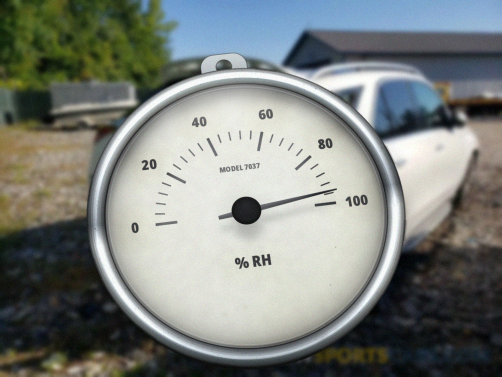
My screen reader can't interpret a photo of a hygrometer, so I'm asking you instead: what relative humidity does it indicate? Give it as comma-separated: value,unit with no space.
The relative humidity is 96,%
